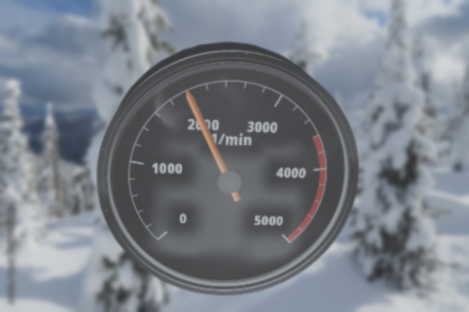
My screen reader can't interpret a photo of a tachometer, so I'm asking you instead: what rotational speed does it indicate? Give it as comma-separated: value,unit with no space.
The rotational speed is 2000,rpm
